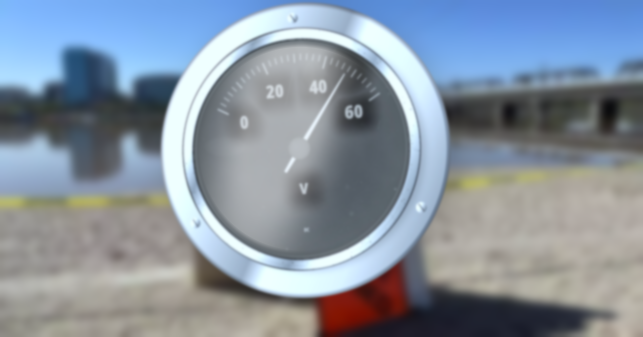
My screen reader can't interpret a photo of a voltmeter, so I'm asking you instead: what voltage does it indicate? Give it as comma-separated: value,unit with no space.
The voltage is 48,V
